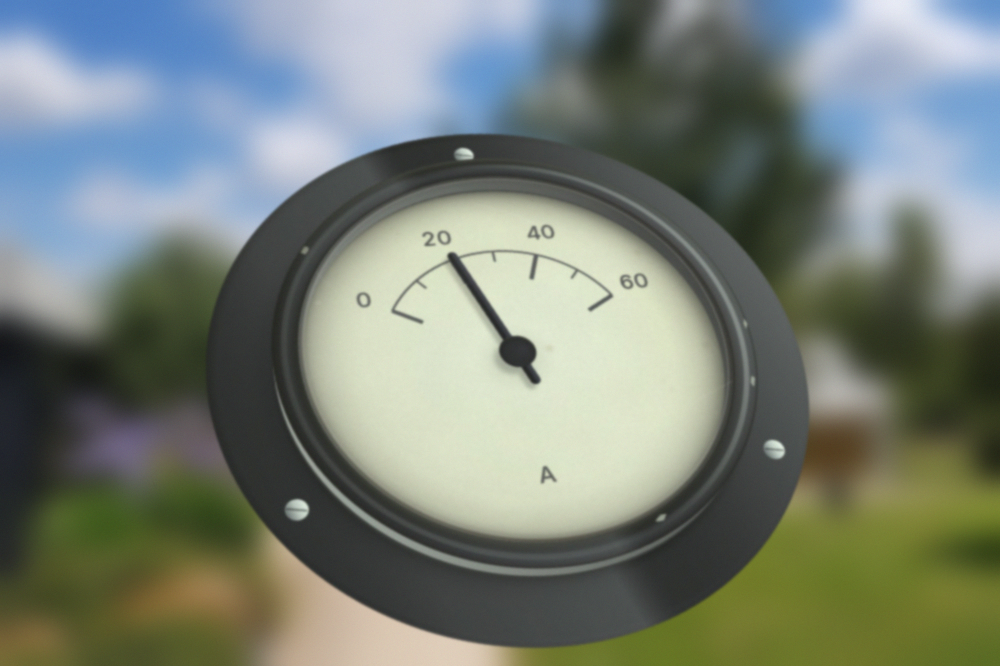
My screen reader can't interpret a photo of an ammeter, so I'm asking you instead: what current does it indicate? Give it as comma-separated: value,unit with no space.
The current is 20,A
